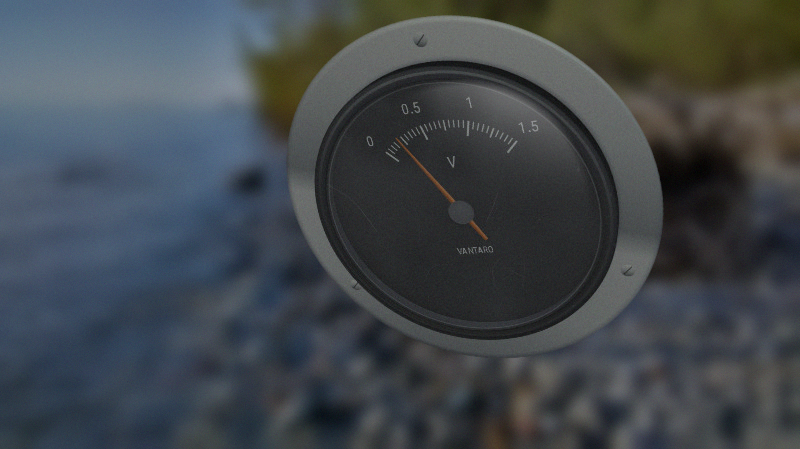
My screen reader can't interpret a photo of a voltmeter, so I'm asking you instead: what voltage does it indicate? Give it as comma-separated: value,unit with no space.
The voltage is 0.25,V
